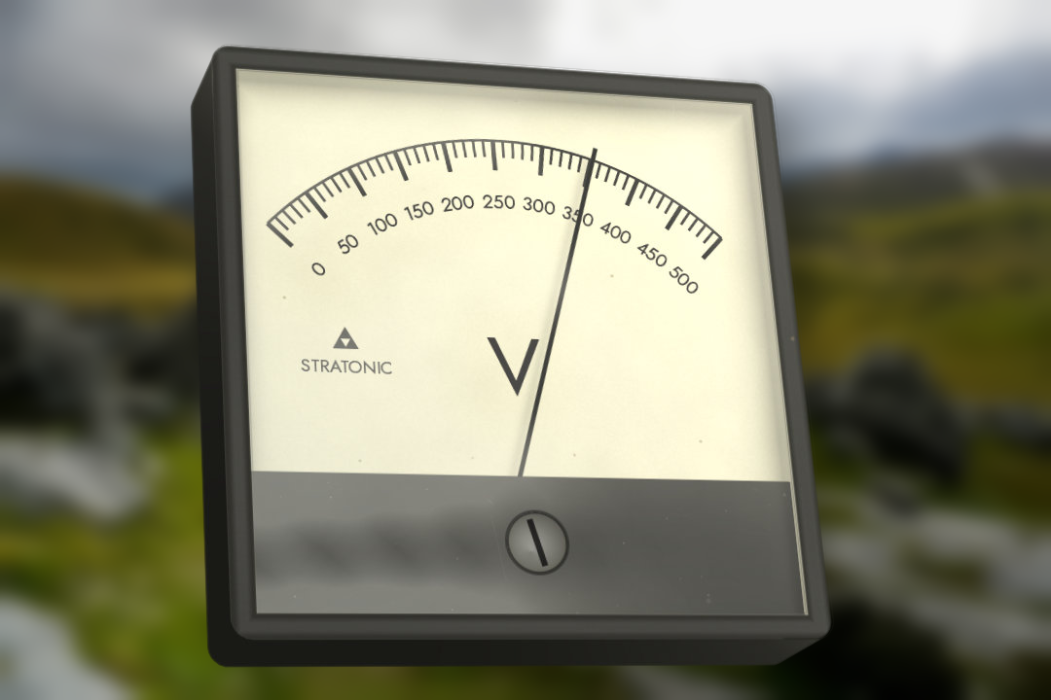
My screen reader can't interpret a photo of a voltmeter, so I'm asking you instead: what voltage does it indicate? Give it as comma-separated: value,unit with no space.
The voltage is 350,V
